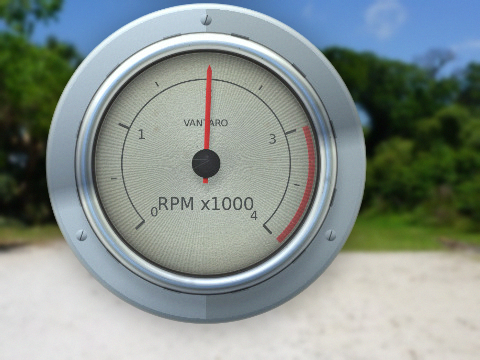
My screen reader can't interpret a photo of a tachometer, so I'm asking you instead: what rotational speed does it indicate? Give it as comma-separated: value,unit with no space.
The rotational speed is 2000,rpm
